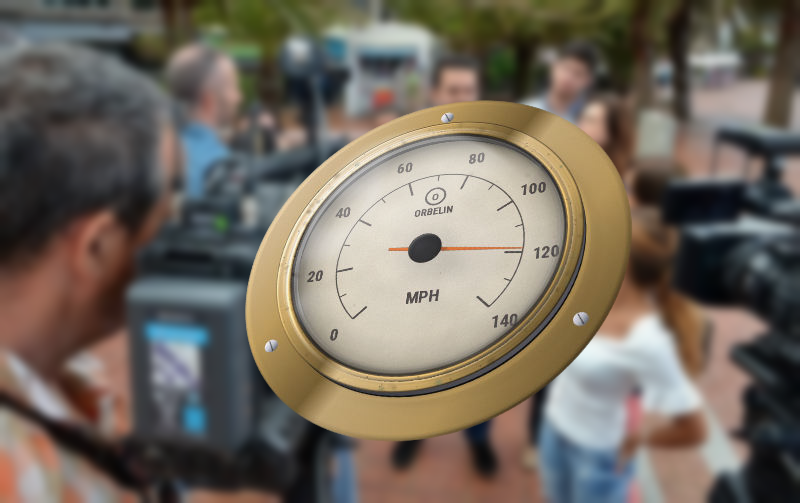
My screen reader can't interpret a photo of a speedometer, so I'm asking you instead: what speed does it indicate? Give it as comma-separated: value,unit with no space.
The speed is 120,mph
